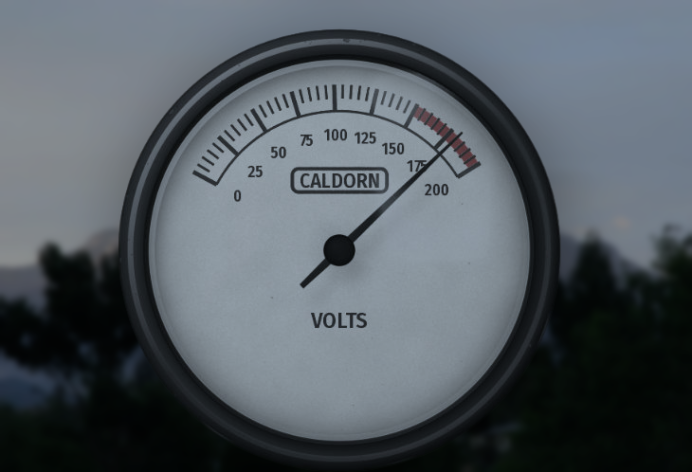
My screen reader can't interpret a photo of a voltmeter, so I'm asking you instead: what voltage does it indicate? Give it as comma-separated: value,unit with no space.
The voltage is 180,V
